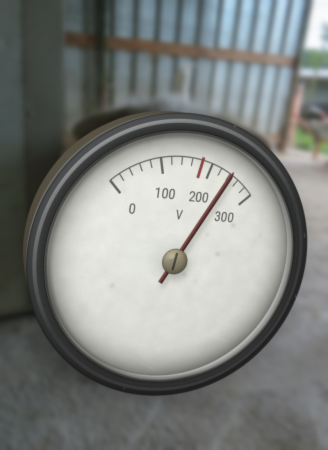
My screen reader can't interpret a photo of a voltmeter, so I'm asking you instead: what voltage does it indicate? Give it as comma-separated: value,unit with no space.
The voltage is 240,V
